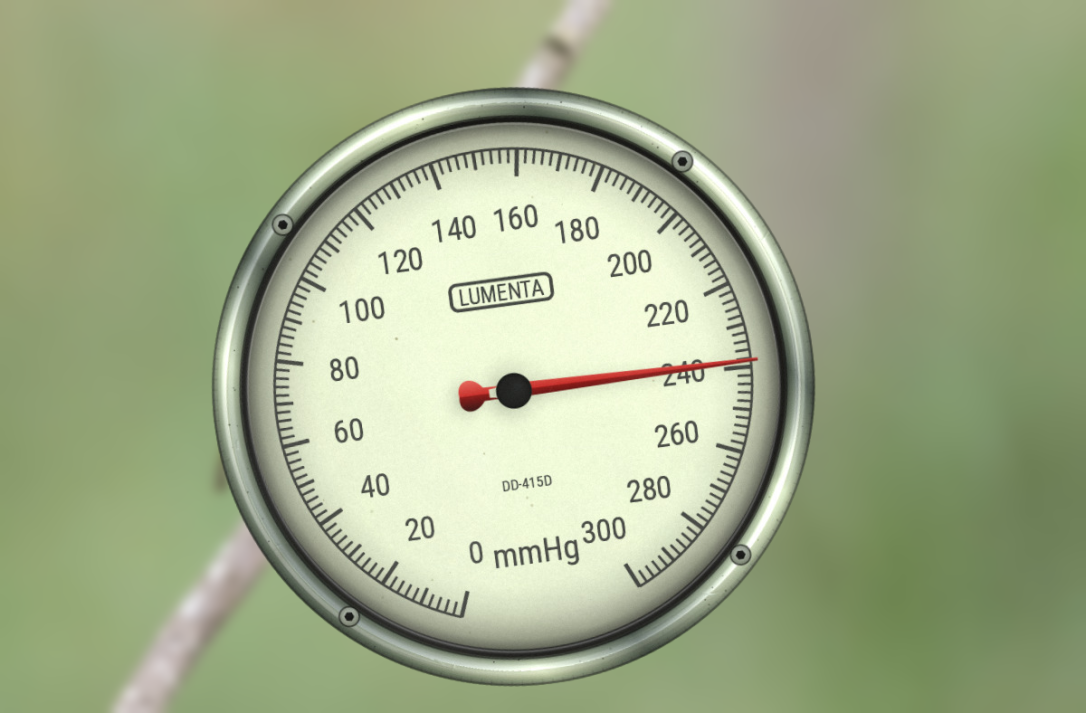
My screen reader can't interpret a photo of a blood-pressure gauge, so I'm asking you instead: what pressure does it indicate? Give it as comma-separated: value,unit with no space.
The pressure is 238,mmHg
